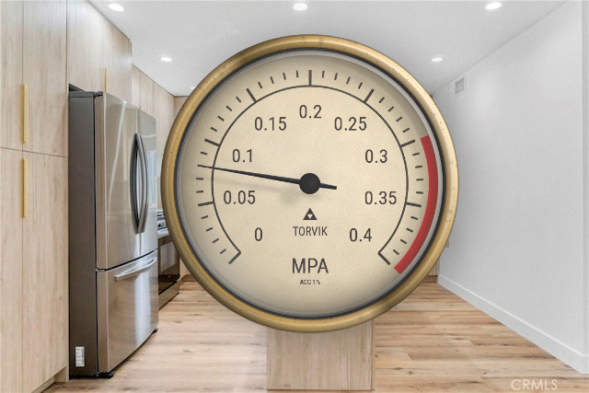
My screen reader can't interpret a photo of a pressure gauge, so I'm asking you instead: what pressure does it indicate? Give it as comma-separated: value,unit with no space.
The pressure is 0.08,MPa
